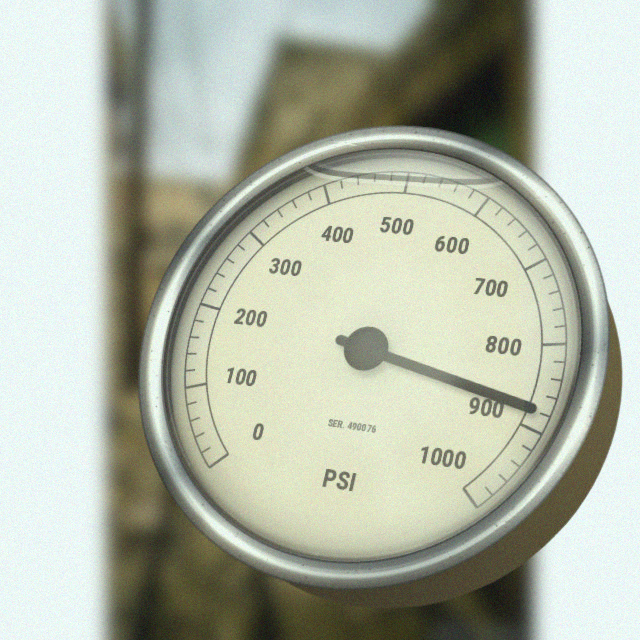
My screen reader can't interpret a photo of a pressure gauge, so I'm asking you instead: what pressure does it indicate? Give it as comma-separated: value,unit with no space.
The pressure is 880,psi
